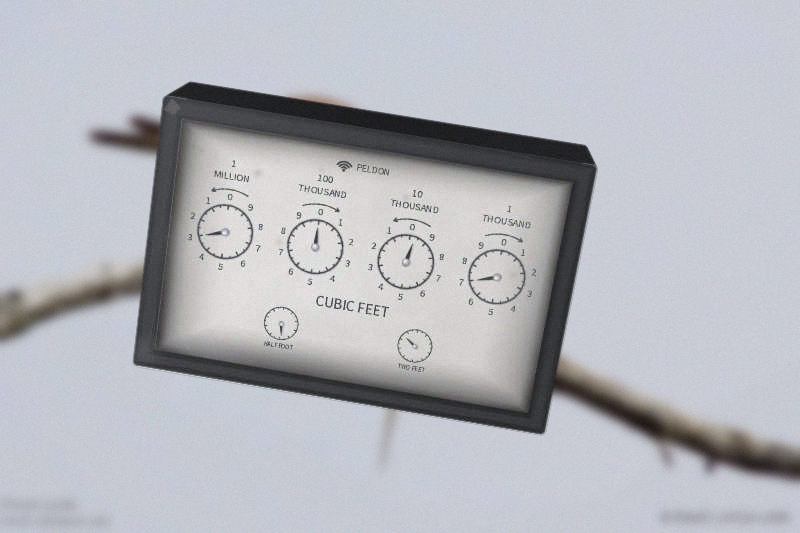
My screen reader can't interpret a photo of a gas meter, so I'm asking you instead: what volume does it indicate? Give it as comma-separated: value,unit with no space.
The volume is 299700,ft³
